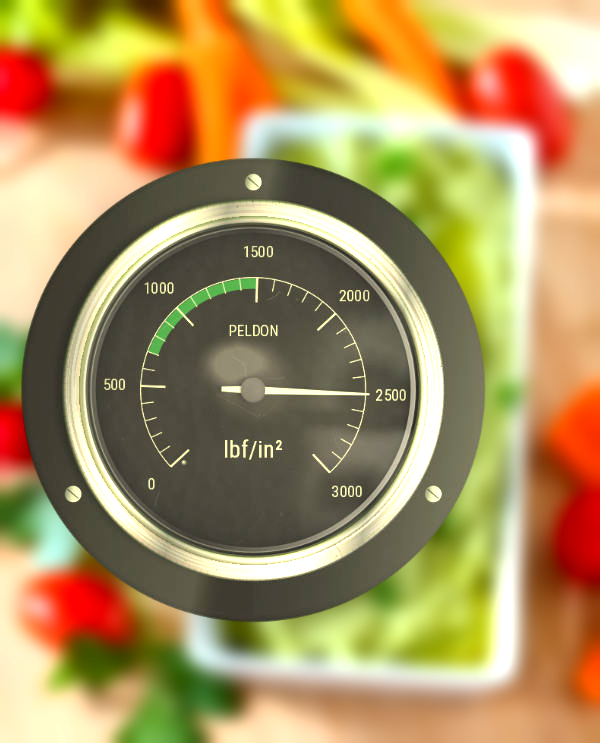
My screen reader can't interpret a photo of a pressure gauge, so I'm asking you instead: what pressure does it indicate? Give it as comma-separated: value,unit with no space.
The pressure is 2500,psi
